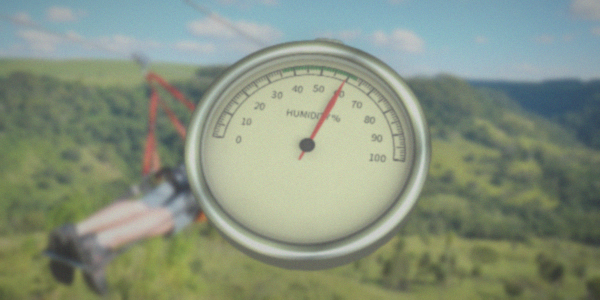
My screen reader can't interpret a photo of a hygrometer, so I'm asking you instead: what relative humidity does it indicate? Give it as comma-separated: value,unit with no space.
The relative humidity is 60,%
